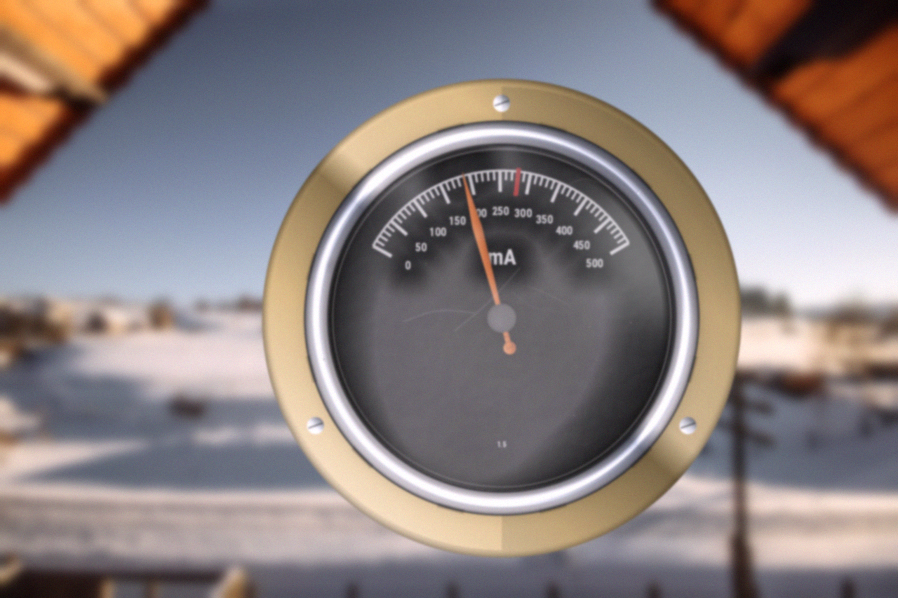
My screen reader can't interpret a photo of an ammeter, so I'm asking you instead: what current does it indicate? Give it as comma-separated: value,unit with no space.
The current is 190,mA
